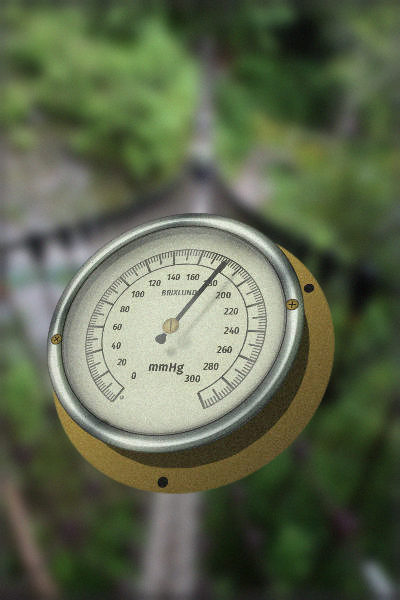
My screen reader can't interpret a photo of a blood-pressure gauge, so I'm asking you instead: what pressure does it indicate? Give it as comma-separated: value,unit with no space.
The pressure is 180,mmHg
